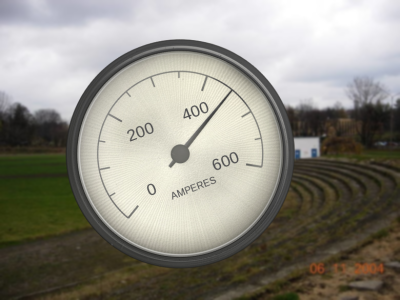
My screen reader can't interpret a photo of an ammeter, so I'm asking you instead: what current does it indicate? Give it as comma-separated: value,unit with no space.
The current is 450,A
